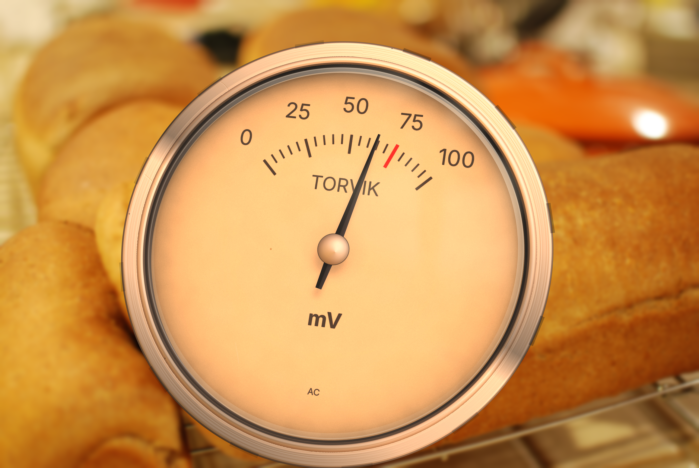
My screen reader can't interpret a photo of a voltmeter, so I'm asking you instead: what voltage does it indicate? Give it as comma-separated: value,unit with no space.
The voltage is 65,mV
